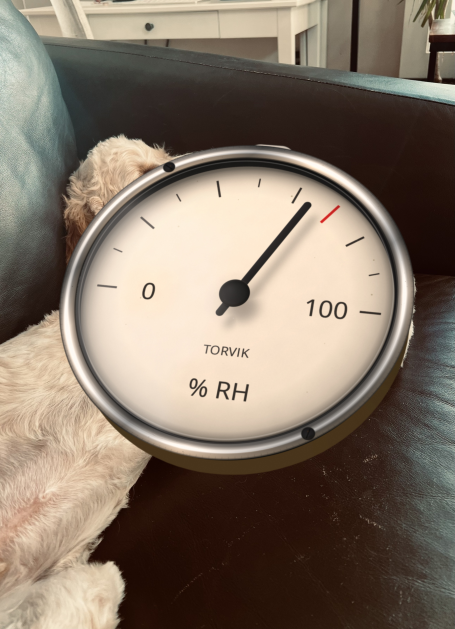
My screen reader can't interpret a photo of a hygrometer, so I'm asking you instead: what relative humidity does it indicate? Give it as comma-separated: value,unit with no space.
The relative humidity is 65,%
